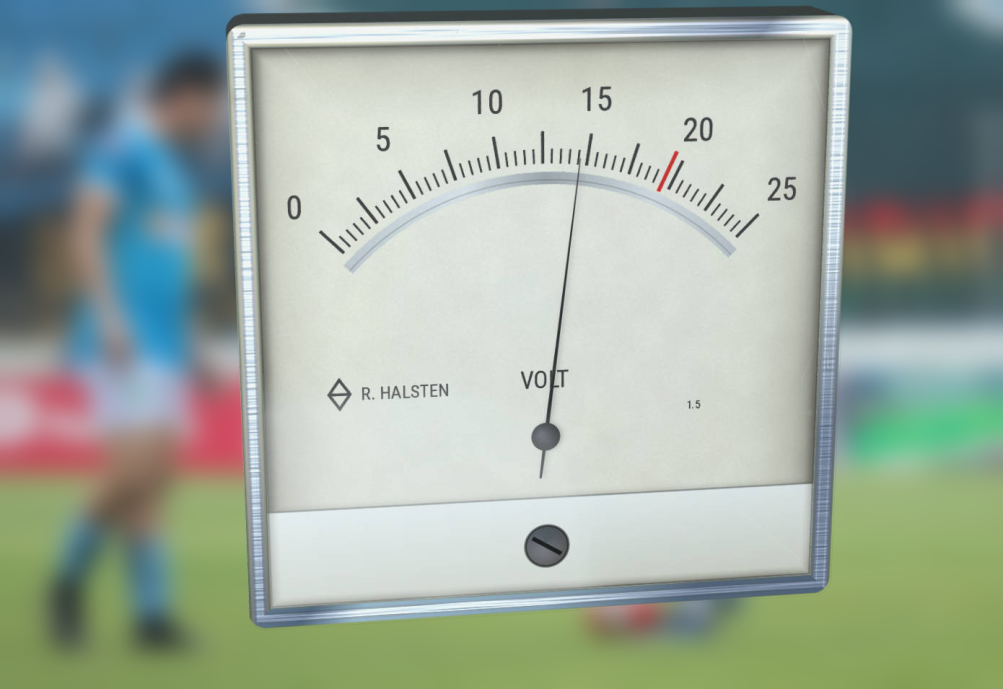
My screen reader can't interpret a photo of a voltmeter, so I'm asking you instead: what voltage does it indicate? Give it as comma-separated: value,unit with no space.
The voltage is 14.5,V
